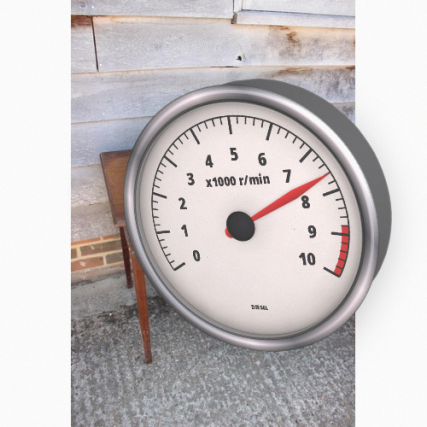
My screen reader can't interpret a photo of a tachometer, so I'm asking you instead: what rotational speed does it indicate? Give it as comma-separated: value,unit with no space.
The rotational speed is 7600,rpm
